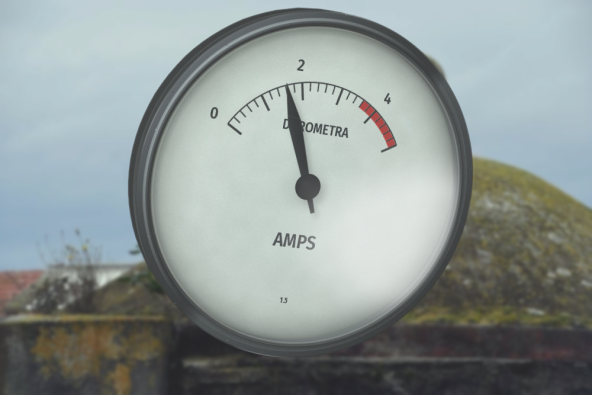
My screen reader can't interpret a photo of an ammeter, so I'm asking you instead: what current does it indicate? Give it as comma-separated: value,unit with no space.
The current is 1.6,A
